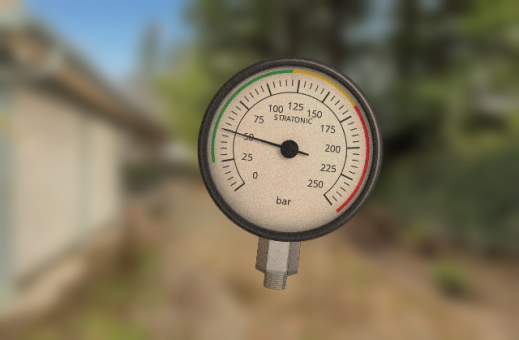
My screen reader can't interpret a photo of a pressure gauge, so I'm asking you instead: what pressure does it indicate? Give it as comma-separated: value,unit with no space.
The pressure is 50,bar
